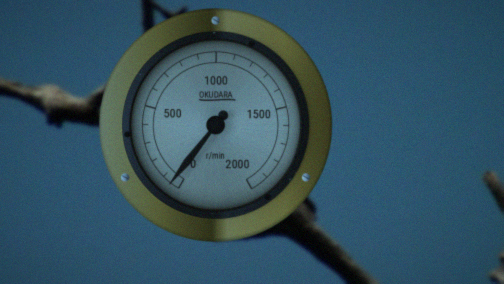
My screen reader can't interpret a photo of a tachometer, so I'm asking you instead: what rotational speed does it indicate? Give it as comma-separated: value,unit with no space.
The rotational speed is 50,rpm
